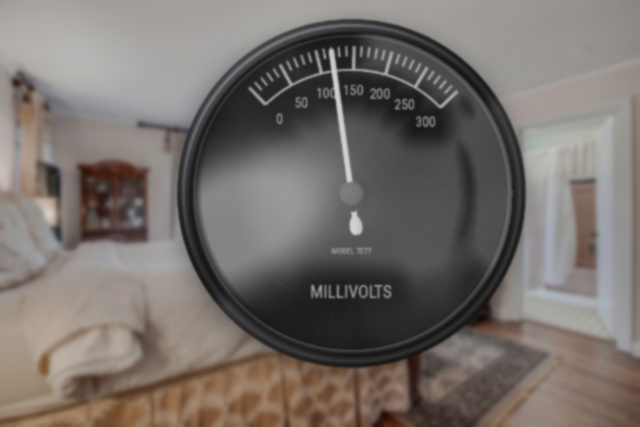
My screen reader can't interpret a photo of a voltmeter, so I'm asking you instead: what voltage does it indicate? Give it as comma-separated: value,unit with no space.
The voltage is 120,mV
